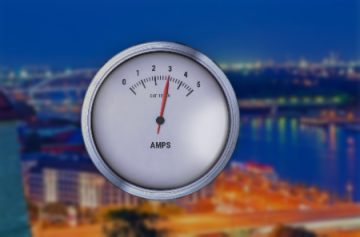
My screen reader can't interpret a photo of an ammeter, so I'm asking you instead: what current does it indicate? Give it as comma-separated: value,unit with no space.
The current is 3,A
